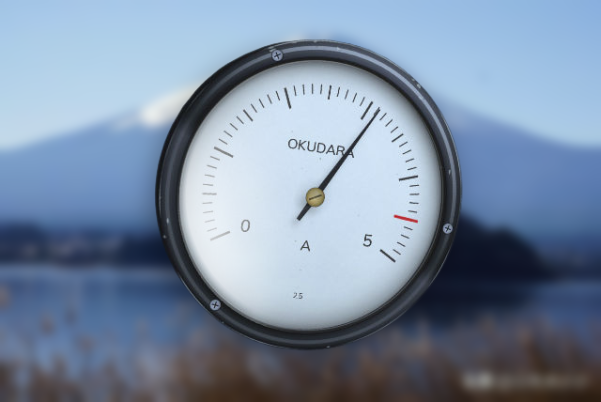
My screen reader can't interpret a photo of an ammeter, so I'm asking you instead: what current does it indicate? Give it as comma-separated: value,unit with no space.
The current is 3.1,A
